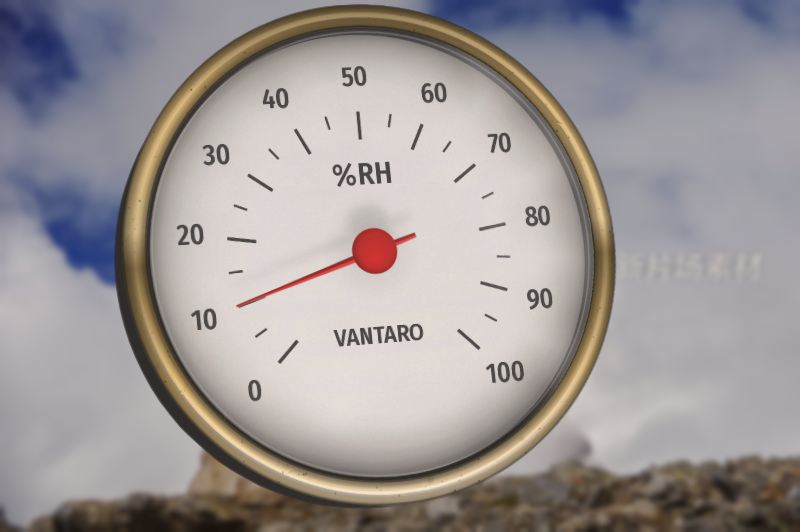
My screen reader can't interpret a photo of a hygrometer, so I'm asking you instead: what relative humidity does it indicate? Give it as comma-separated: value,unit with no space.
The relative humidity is 10,%
